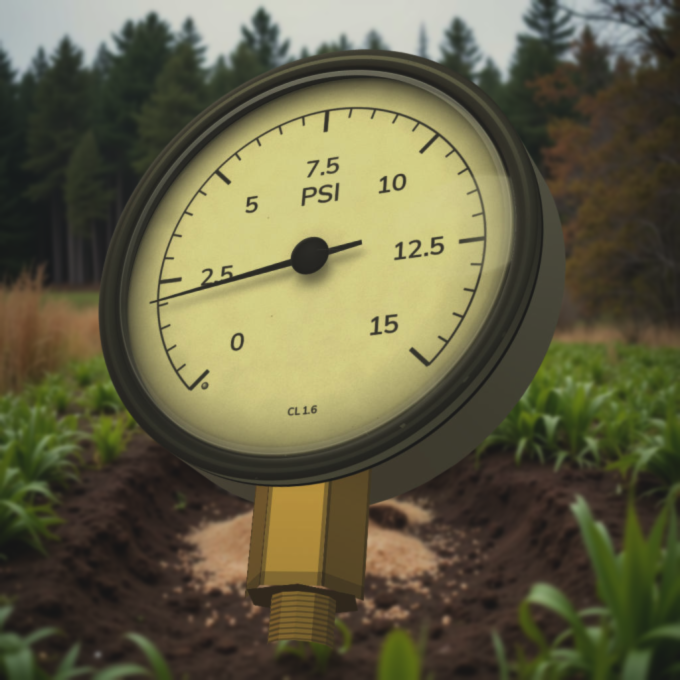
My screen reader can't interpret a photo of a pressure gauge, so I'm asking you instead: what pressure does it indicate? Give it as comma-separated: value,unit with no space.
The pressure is 2,psi
